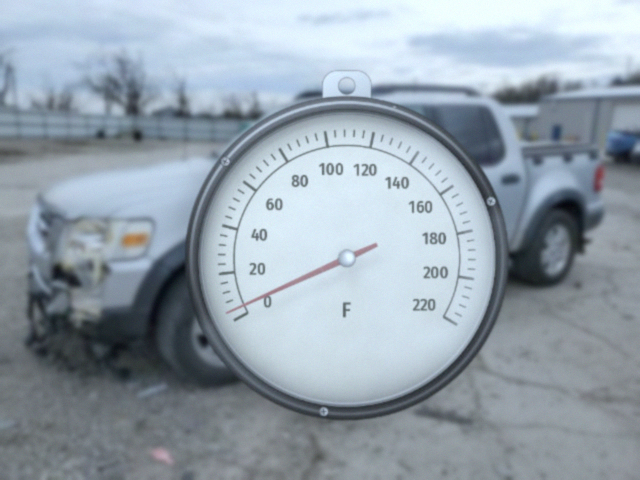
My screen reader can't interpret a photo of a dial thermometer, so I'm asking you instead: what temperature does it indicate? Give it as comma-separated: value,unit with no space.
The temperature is 4,°F
